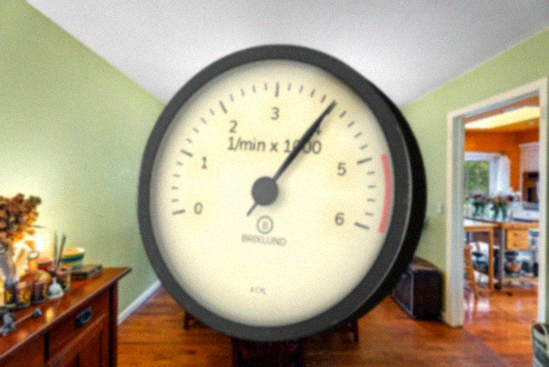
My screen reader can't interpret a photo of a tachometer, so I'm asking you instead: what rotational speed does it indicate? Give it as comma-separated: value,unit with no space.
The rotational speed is 4000,rpm
